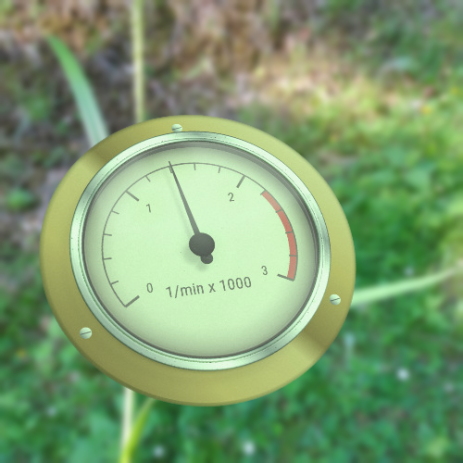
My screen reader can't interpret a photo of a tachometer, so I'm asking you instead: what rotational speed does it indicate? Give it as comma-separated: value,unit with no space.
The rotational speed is 1400,rpm
